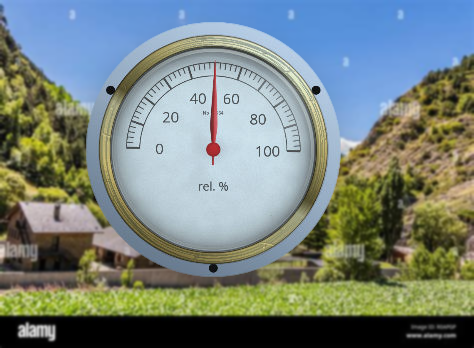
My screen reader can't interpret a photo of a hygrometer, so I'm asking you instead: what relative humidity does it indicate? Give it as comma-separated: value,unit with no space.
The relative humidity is 50,%
